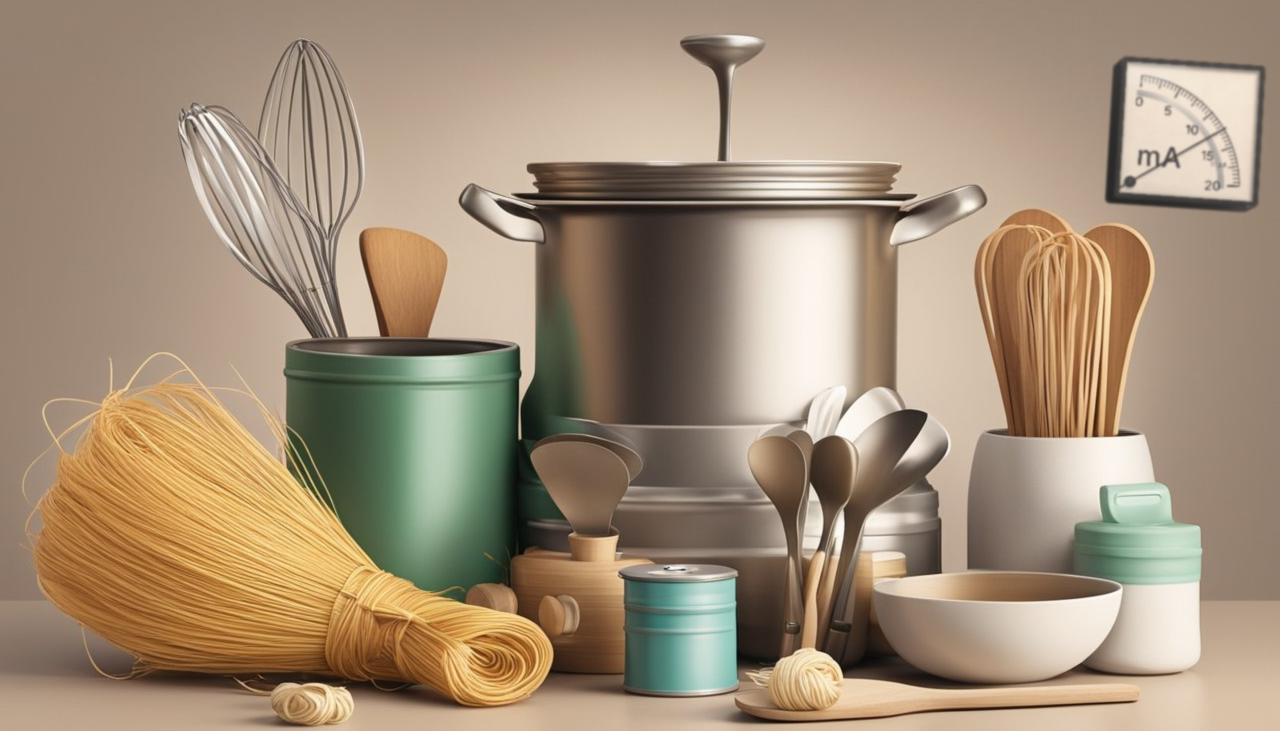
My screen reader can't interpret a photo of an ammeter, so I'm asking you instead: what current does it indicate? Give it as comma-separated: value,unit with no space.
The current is 12.5,mA
